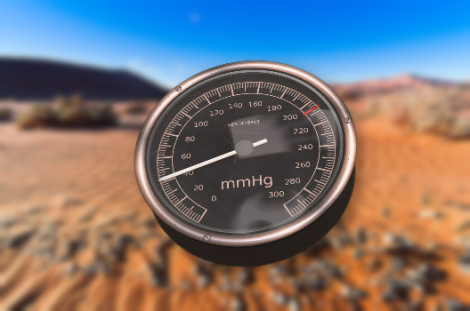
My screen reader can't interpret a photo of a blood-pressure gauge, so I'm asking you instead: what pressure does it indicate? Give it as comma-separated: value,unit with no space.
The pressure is 40,mmHg
